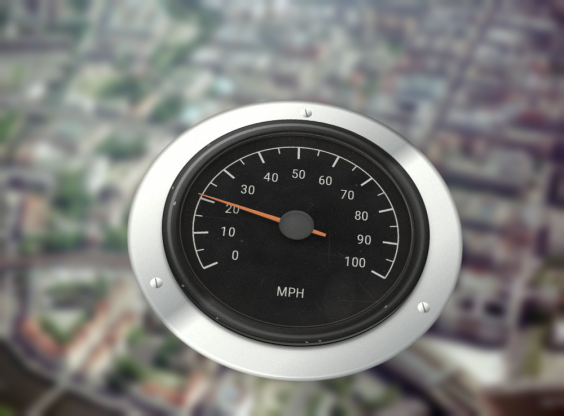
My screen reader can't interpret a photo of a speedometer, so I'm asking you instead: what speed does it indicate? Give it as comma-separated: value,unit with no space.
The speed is 20,mph
